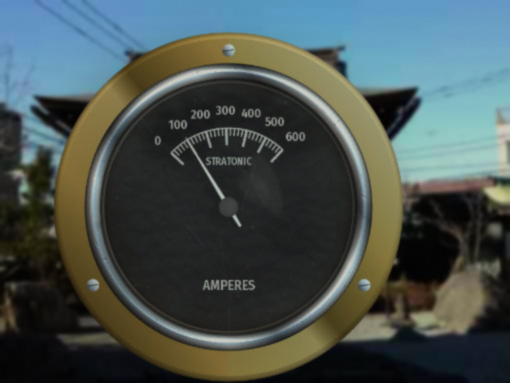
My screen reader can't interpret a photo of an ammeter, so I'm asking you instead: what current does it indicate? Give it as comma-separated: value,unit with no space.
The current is 100,A
